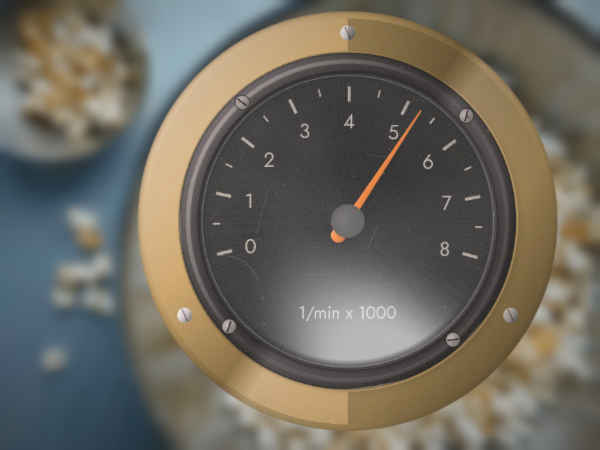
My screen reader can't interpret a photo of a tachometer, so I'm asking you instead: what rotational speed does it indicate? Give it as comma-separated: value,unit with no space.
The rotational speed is 5250,rpm
